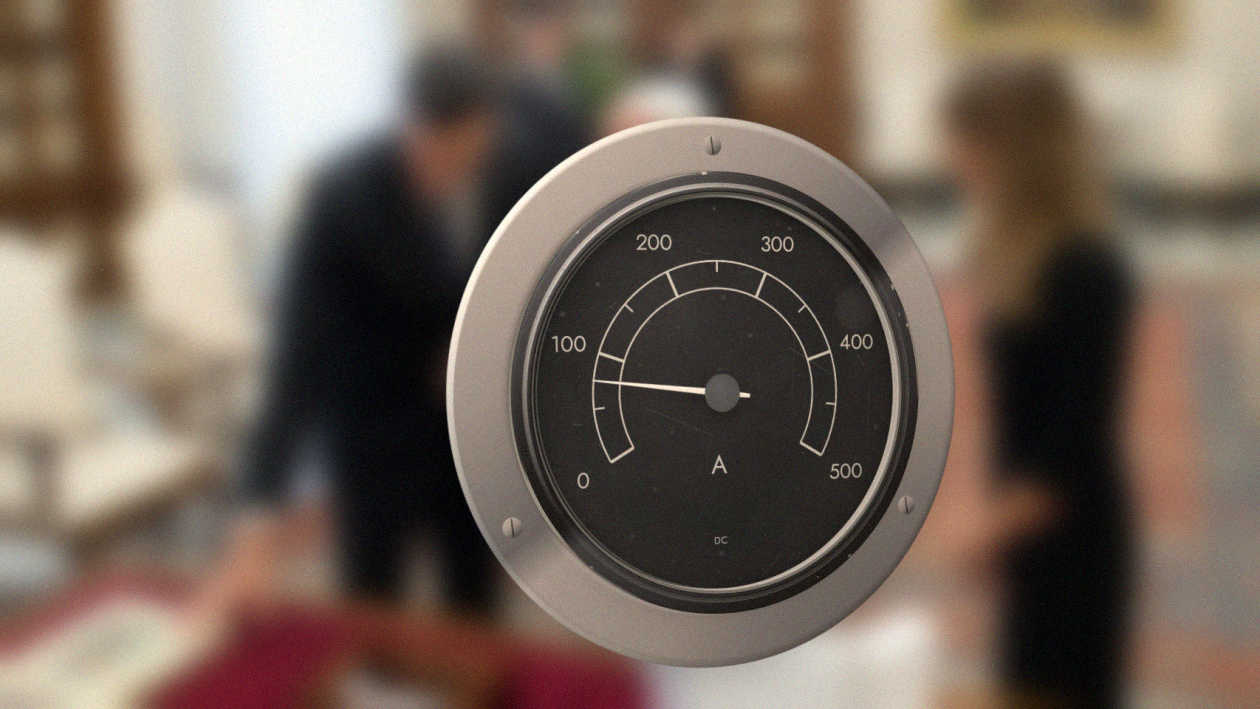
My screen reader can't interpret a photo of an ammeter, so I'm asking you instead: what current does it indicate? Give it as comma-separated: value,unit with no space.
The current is 75,A
